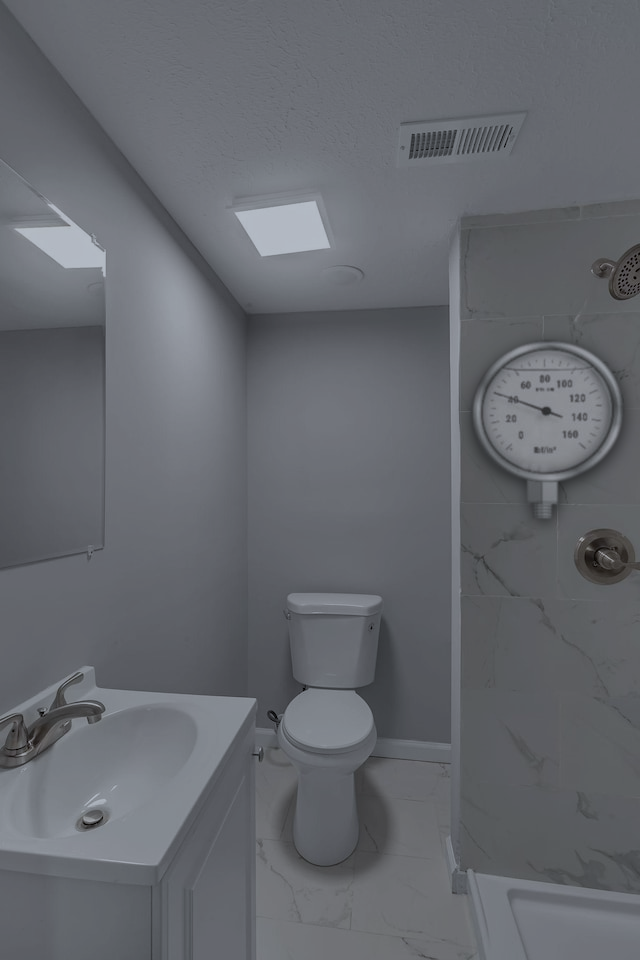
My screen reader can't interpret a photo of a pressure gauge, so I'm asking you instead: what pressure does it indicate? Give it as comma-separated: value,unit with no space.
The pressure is 40,psi
